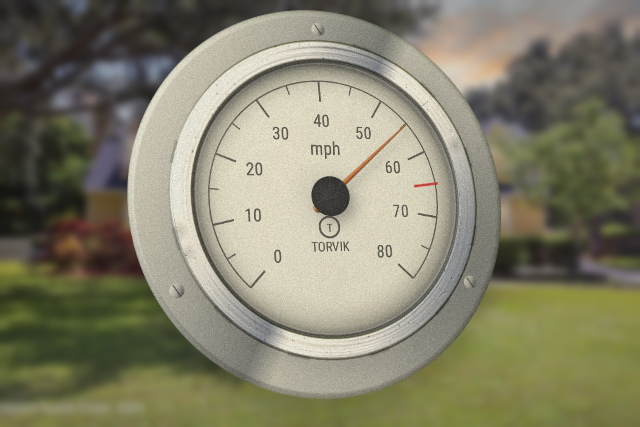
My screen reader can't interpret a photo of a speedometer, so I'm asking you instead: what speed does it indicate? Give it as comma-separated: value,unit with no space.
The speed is 55,mph
